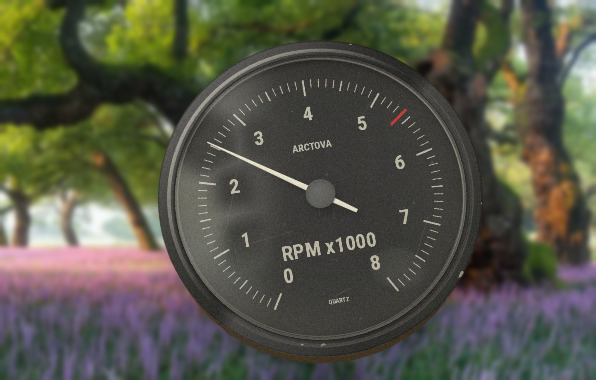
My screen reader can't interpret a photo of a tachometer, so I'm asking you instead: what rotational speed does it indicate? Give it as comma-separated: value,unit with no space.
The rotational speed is 2500,rpm
